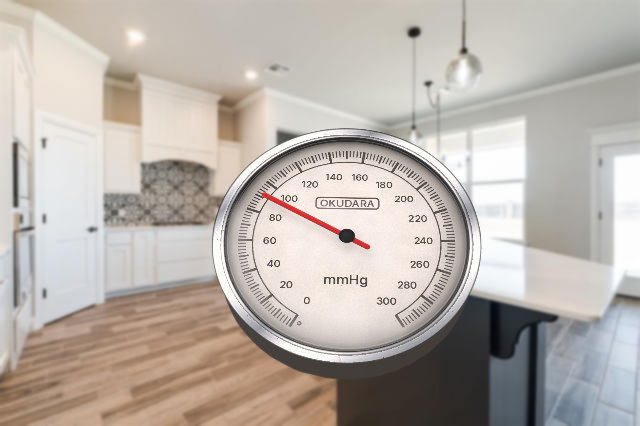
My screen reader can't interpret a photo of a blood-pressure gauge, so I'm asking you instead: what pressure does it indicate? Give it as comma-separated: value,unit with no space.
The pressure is 90,mmHg
